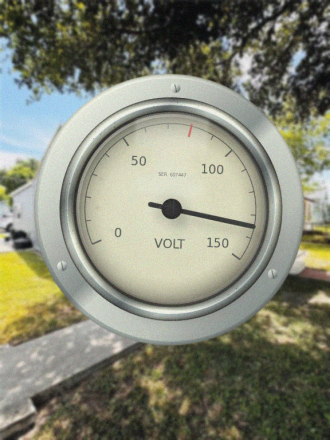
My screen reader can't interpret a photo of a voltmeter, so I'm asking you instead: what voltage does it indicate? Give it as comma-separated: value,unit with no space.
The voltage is 135,V
